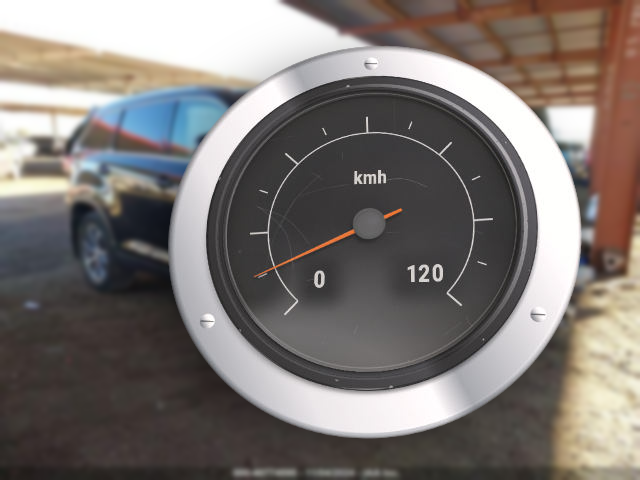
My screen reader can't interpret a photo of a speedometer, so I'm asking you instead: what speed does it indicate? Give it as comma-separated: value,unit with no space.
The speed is 10,km/h
